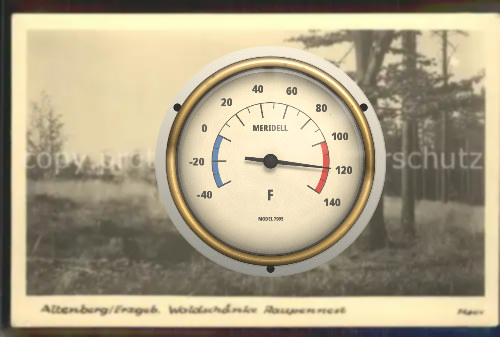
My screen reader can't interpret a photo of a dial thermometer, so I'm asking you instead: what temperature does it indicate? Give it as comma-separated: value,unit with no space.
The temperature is 120,°F
